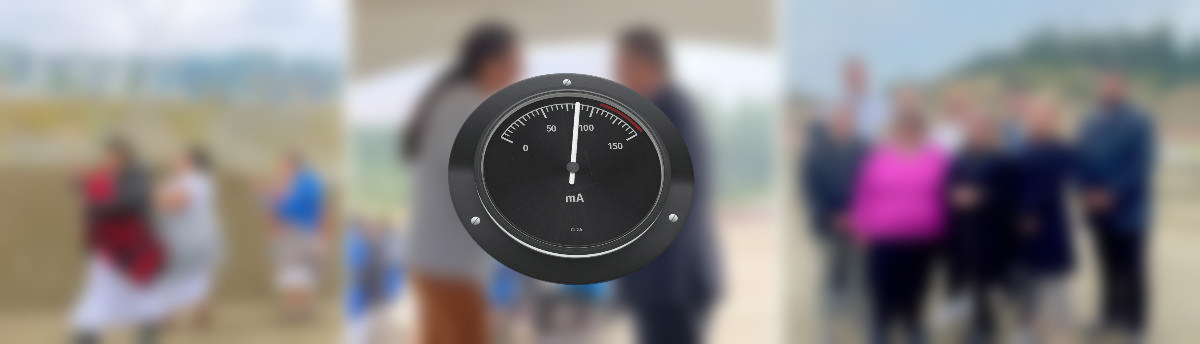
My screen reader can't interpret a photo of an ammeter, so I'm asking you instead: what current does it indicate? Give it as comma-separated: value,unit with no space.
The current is 85,mA
